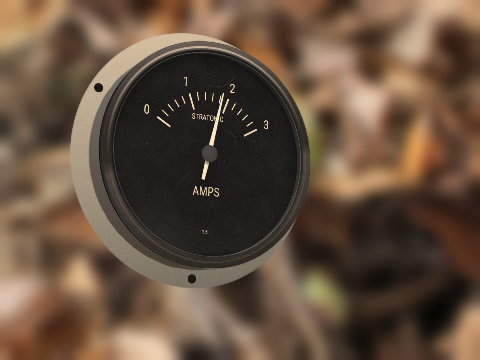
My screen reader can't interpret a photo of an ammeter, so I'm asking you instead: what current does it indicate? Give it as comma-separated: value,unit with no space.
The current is 1.8,A
